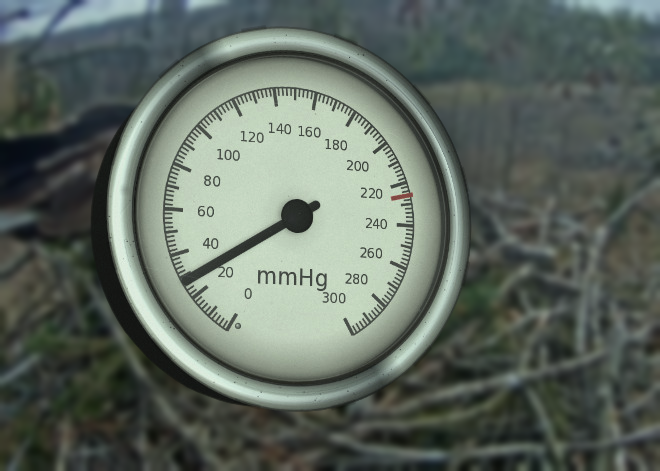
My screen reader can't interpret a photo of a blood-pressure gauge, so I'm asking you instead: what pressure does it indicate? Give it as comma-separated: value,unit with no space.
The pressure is 28,mmHg
